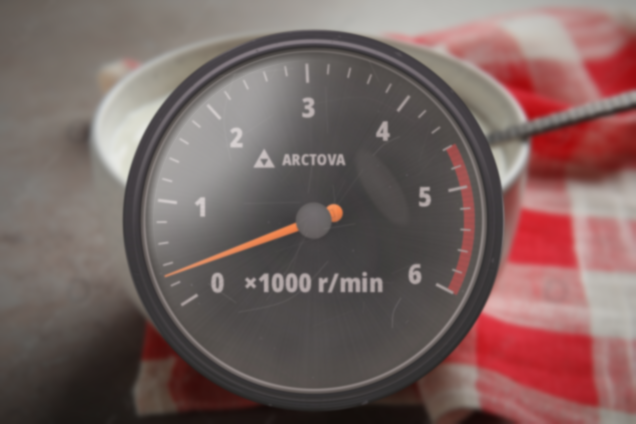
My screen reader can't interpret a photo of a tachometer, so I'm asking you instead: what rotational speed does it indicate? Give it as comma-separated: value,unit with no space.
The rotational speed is 300,rpm
